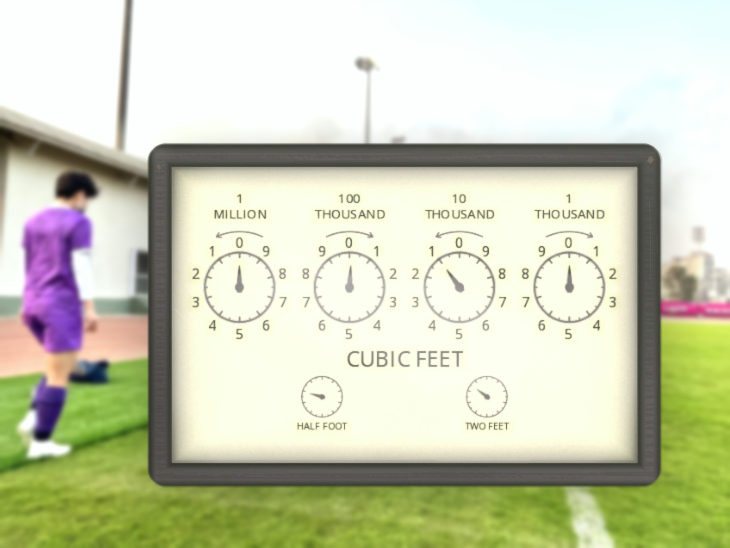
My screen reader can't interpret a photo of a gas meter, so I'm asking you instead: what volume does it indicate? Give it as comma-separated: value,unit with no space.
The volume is 1000,ft³
